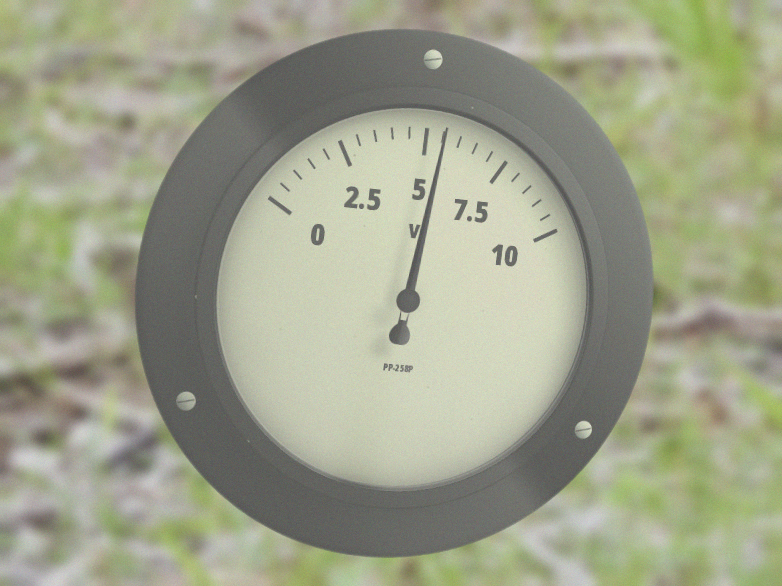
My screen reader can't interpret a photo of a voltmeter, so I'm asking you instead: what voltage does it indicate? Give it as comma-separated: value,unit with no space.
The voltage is 5.5,V
